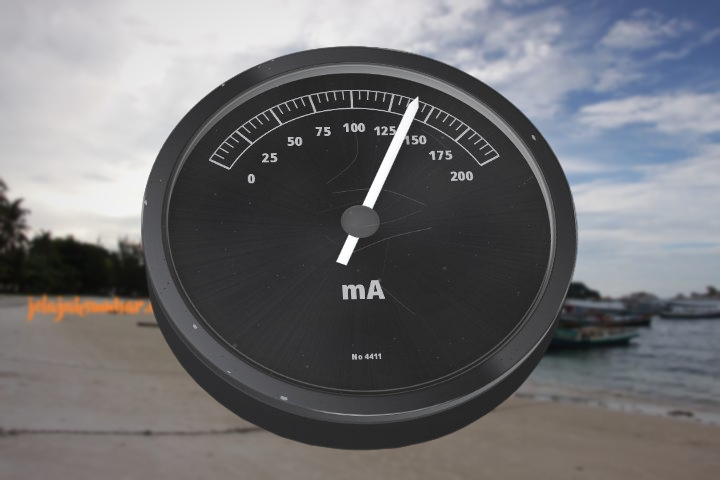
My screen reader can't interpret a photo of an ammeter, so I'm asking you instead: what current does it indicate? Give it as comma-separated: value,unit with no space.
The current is 140,mA
